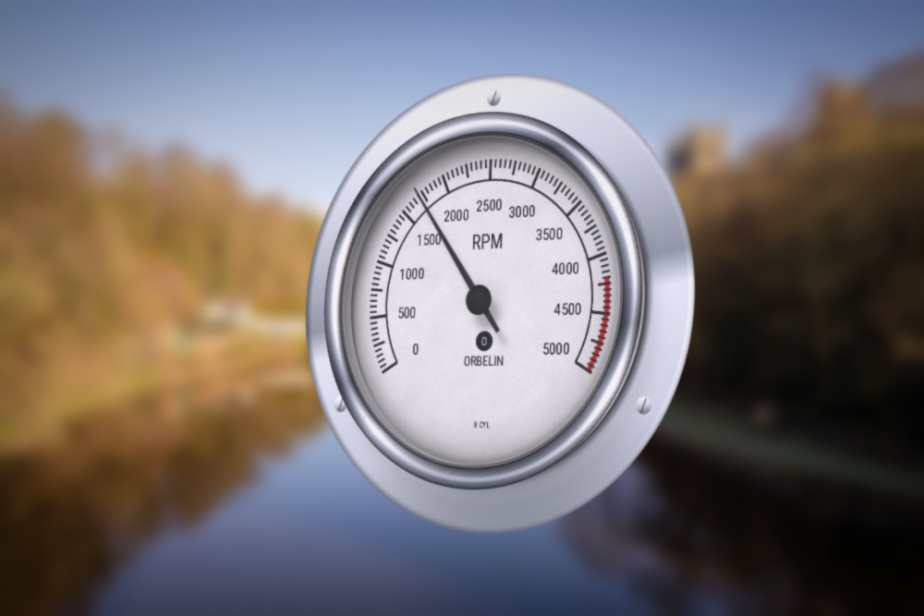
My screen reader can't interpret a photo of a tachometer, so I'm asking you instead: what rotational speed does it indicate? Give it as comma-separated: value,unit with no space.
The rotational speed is 1750,rpm
